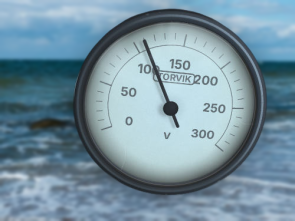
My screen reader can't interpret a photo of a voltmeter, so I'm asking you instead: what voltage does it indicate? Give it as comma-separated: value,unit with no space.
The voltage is 110,V
